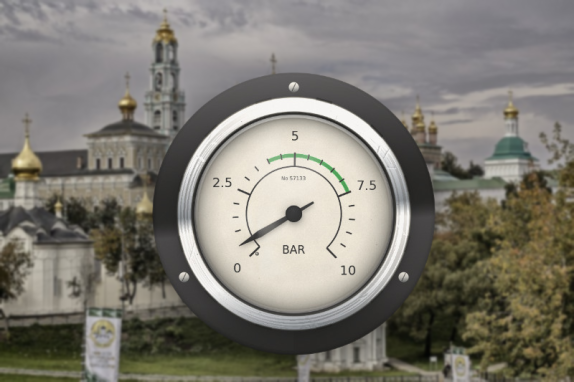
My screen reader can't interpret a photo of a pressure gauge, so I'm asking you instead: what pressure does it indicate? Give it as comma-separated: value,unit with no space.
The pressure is 0.5,bar
